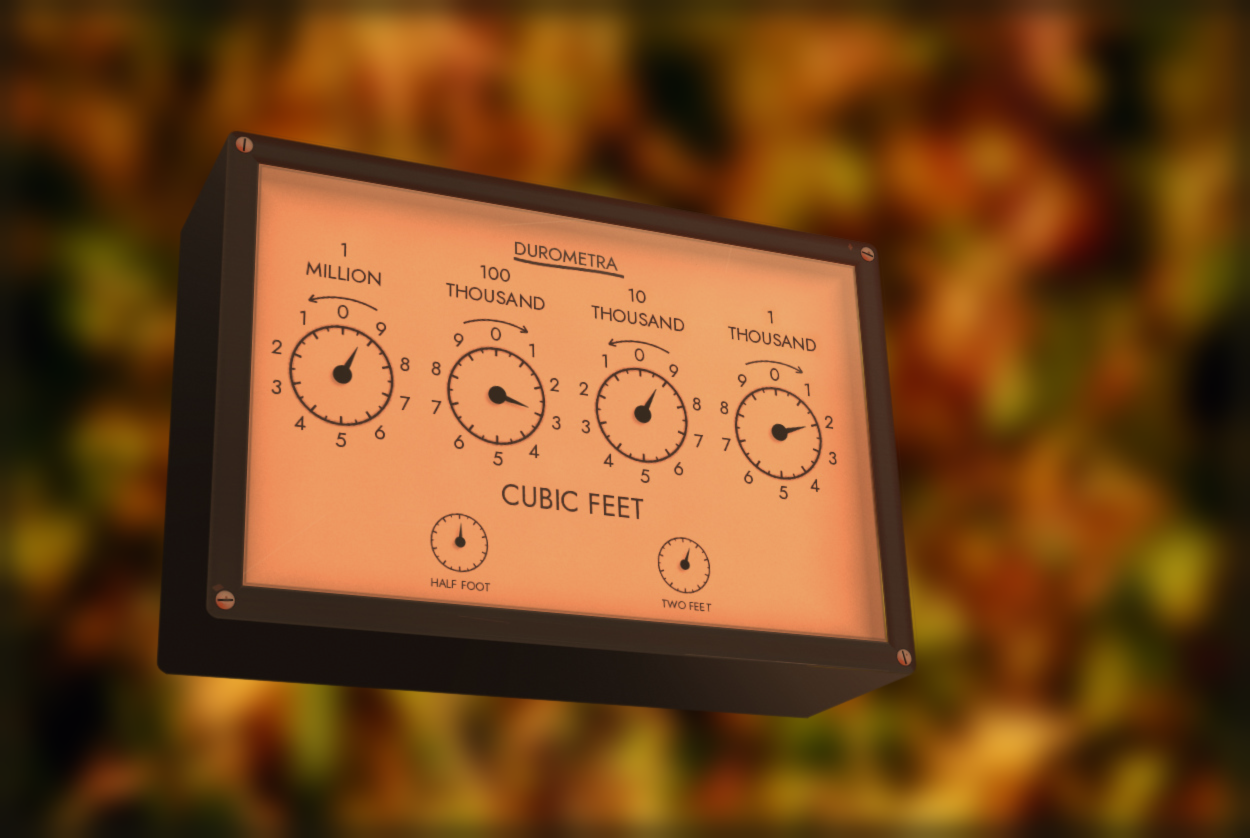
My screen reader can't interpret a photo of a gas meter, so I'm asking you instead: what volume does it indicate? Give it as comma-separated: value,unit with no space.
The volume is 929200,ft³
